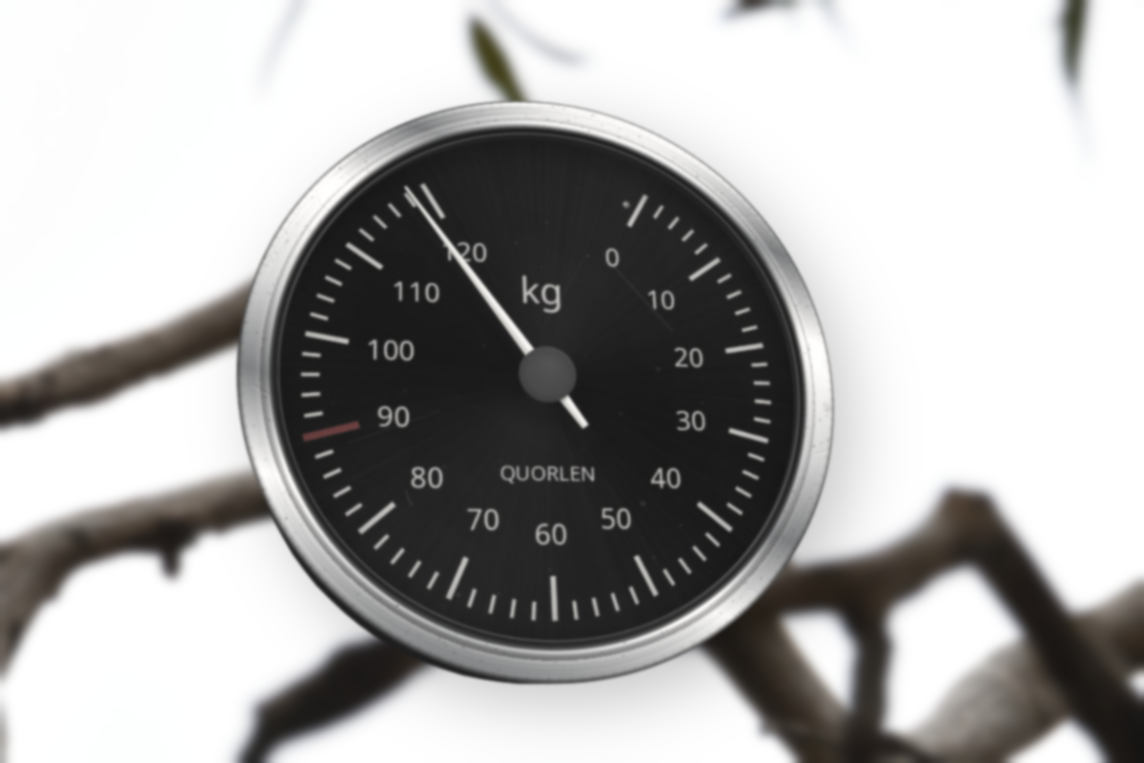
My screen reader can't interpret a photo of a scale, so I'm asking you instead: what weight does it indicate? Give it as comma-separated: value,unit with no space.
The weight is 118,kg
